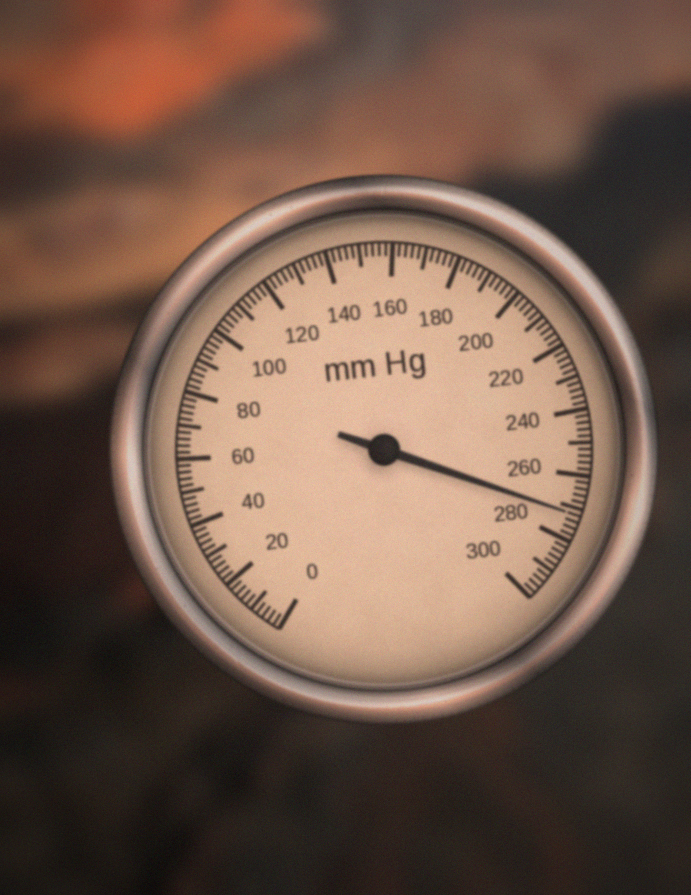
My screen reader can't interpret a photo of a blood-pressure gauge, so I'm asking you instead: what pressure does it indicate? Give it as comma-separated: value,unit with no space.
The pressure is 272,mmHg
